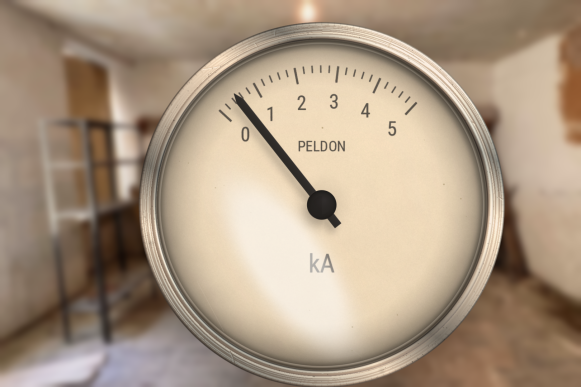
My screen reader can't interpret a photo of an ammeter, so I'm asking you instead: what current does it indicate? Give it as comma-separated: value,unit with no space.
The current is 0.5,kA
